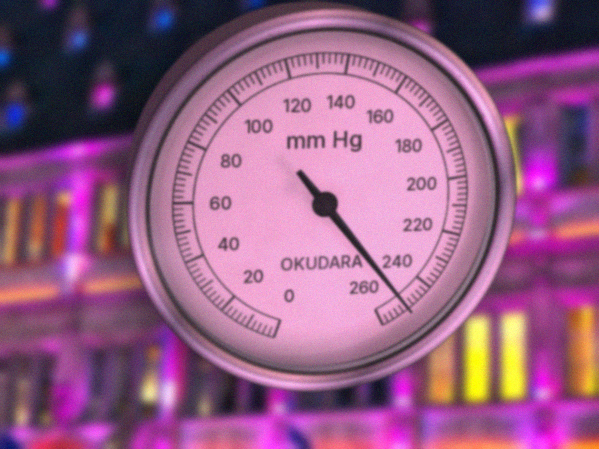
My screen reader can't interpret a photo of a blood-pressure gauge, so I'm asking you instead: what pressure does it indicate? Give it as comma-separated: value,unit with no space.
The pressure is 250,mmHg
